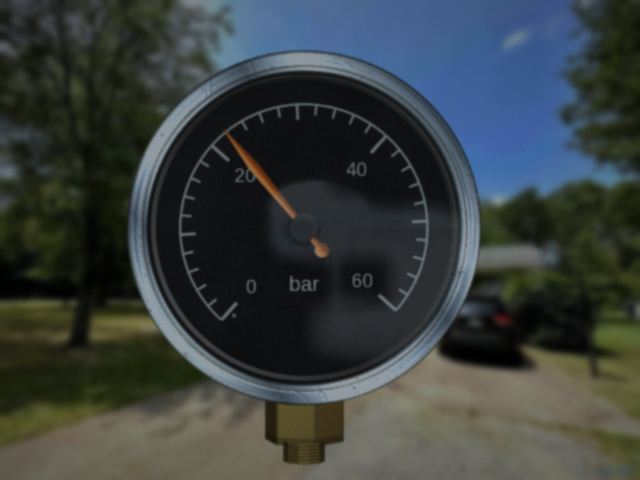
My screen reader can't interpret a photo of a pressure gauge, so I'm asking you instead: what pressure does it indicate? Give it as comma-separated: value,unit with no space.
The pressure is 22,bar
